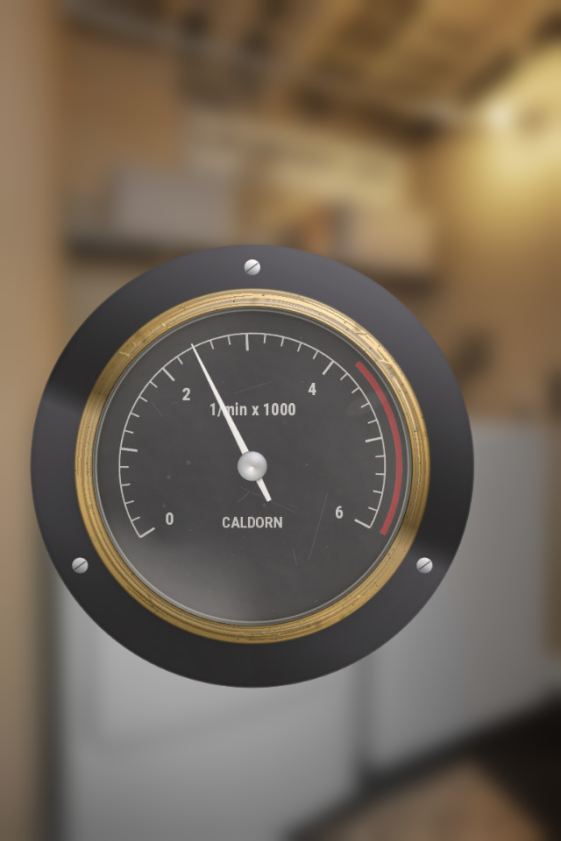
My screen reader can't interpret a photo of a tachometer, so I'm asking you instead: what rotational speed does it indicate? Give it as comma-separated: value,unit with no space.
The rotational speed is 2400,rpm
